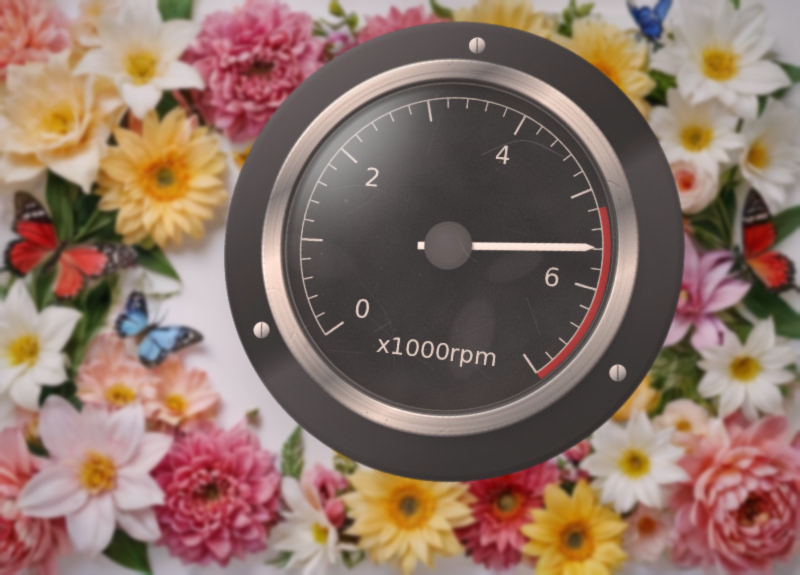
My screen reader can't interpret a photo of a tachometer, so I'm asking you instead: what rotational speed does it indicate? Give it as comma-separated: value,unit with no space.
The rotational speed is 5600,rpm
